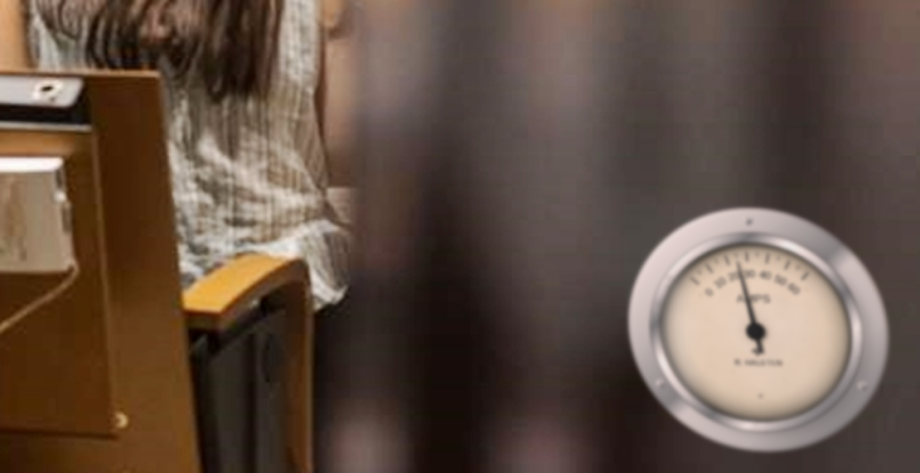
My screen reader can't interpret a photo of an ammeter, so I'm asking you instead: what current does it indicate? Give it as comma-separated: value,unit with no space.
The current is 25,A
